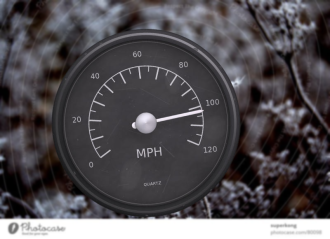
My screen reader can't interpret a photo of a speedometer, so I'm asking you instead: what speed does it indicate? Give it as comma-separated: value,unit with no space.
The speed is 102.5,mph
